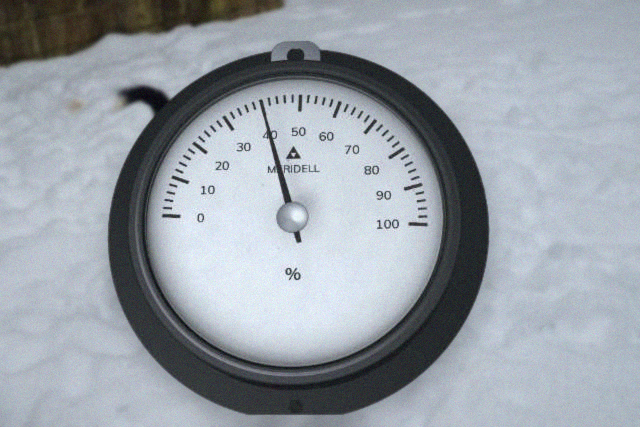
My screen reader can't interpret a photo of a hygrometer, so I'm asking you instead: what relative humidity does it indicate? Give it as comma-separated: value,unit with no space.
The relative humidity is 40,%
